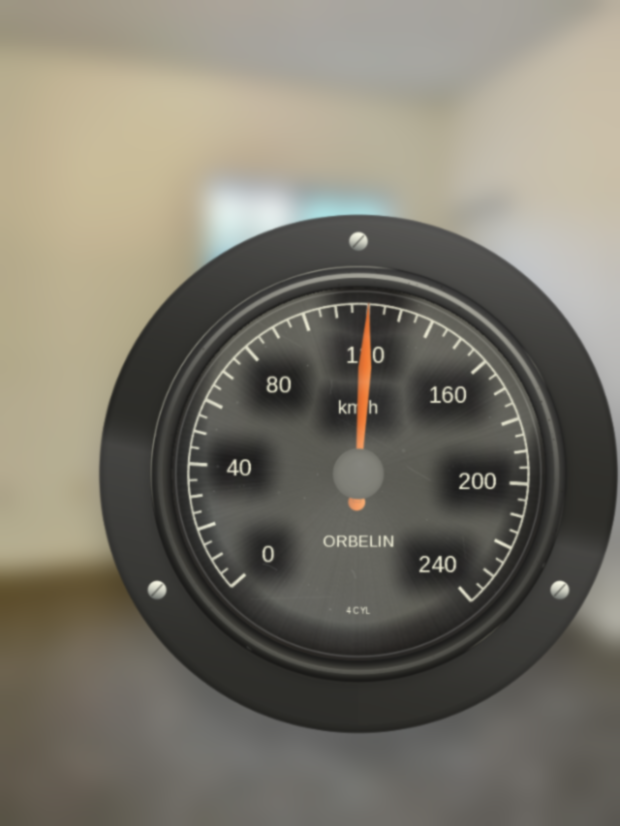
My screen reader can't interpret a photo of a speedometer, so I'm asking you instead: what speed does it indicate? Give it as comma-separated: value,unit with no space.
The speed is 120,km/h
